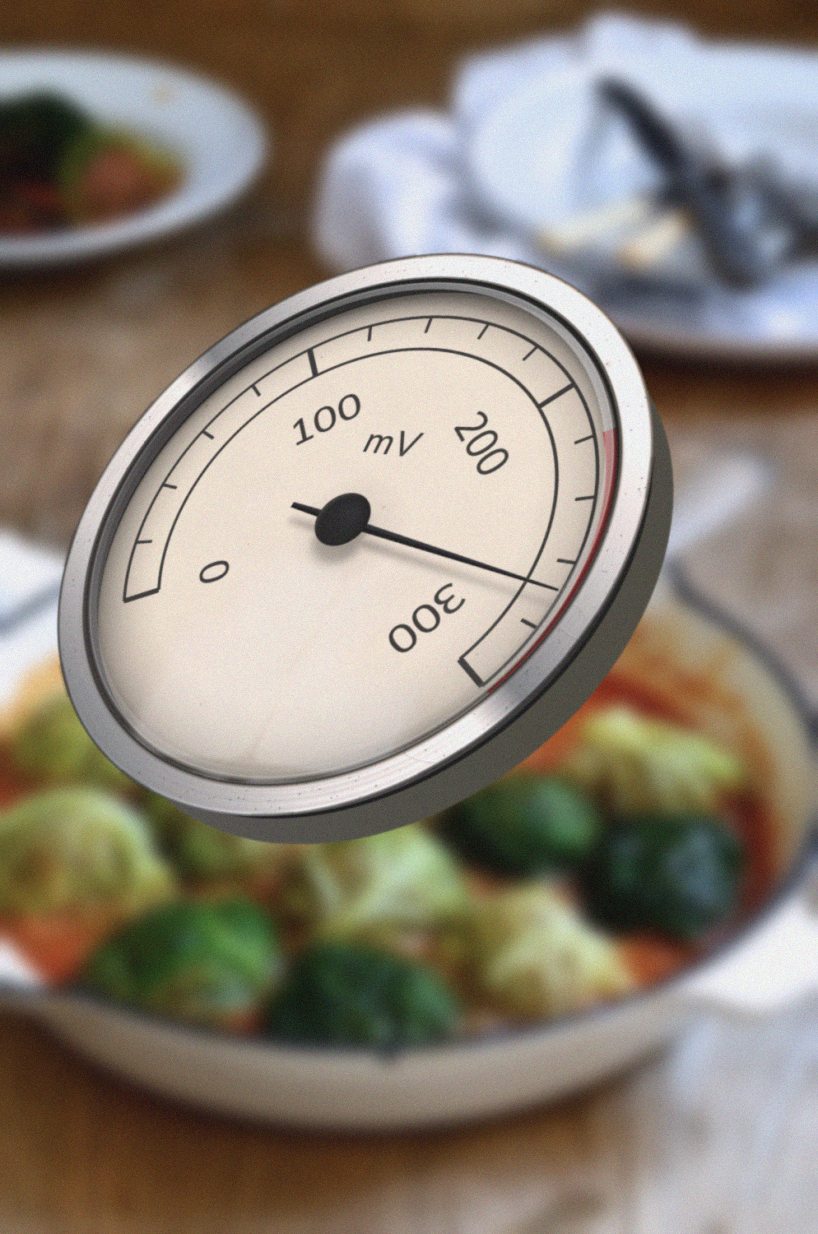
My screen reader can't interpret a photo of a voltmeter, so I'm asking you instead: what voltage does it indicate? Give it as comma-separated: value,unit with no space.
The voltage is 270,mV
